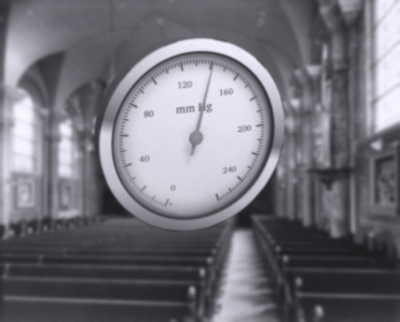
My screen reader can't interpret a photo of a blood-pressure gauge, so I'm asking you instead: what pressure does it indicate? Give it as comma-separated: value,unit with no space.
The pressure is 140,mmHg
